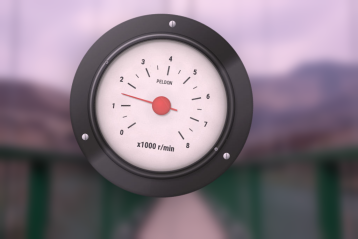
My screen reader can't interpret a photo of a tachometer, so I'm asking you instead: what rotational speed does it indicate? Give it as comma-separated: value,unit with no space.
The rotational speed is 1500,rpm
